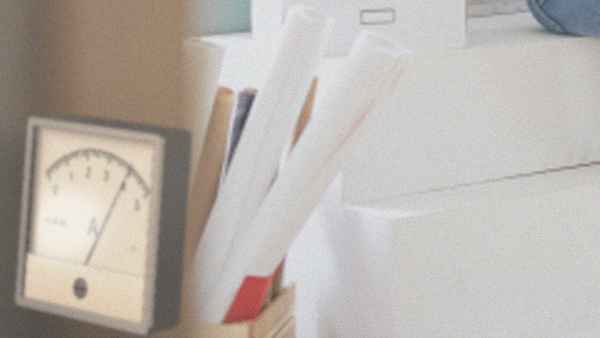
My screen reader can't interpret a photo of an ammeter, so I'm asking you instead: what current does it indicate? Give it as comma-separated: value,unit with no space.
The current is 4,A
